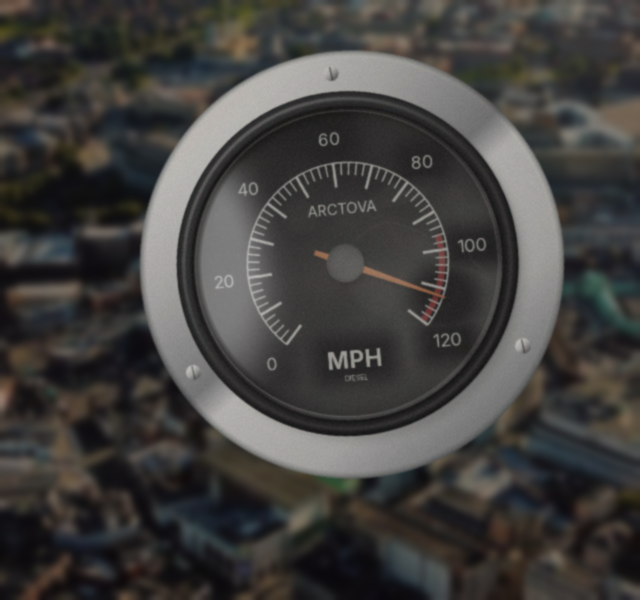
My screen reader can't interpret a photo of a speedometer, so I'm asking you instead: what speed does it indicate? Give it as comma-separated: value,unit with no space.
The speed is 112,mph
